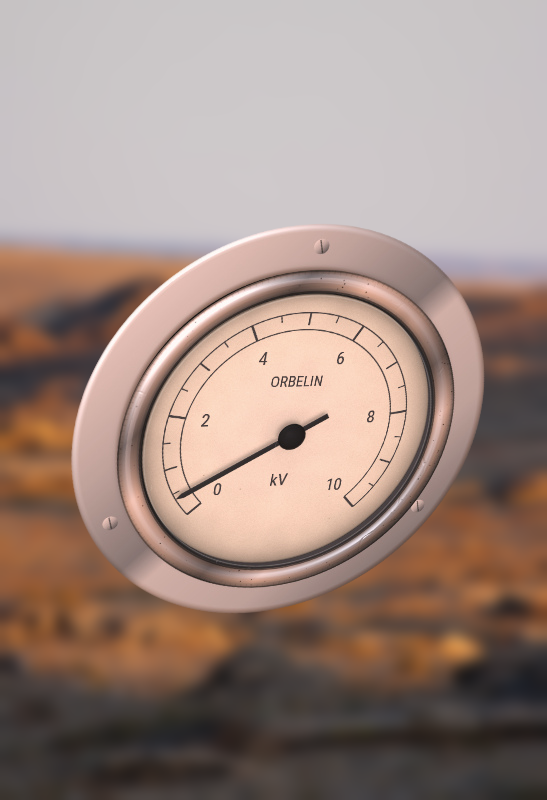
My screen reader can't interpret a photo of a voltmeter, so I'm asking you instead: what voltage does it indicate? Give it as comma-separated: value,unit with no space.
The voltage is 0.5,kV
